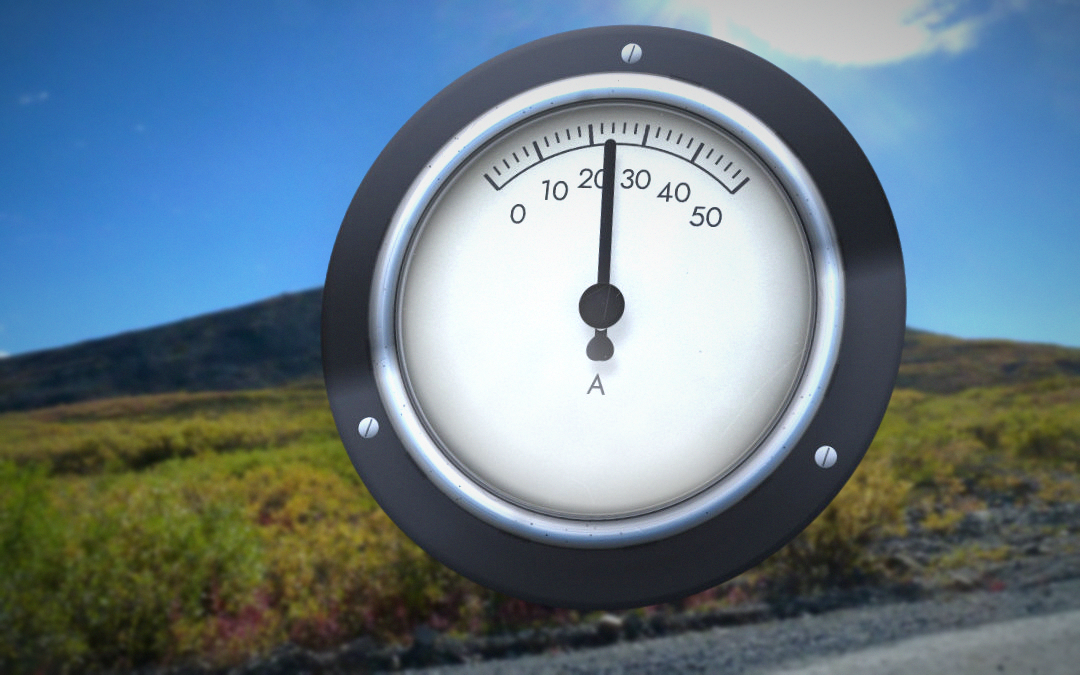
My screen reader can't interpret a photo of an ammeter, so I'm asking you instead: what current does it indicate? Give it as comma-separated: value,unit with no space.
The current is 24,A
